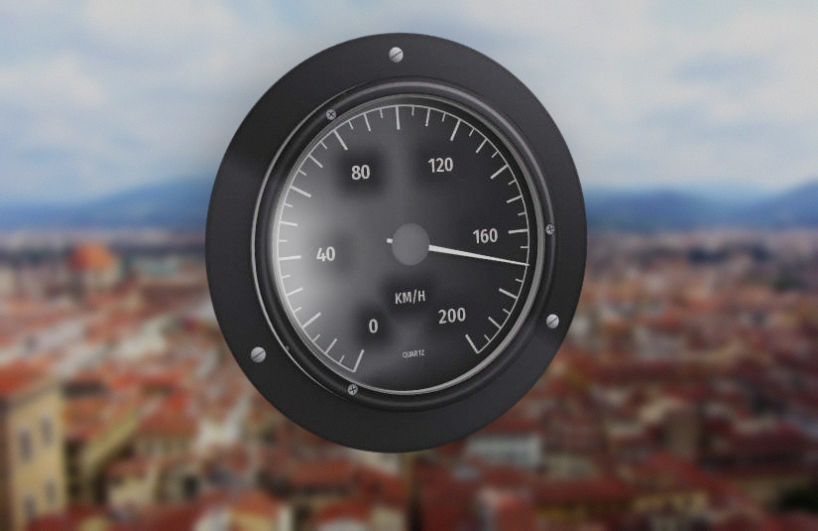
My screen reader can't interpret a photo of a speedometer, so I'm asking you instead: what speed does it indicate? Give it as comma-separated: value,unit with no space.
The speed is 170,km/h
